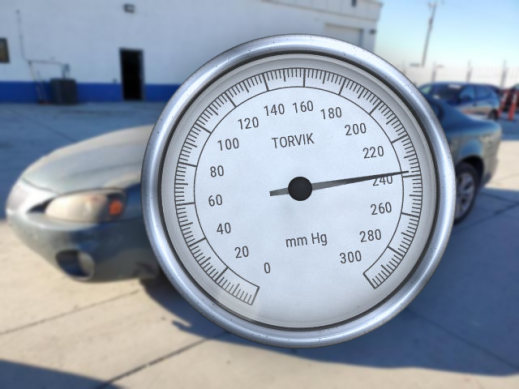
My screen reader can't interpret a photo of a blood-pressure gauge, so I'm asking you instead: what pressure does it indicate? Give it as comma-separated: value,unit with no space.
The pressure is 238,mmHg
